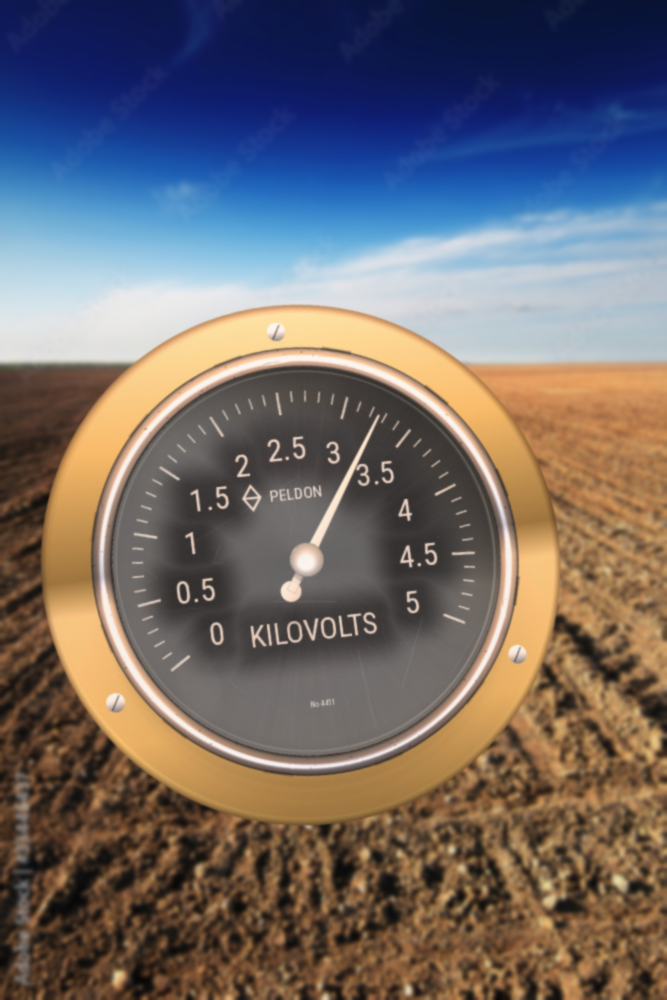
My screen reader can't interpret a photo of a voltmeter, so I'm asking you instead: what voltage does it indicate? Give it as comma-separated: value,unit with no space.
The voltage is 3.25,kV
